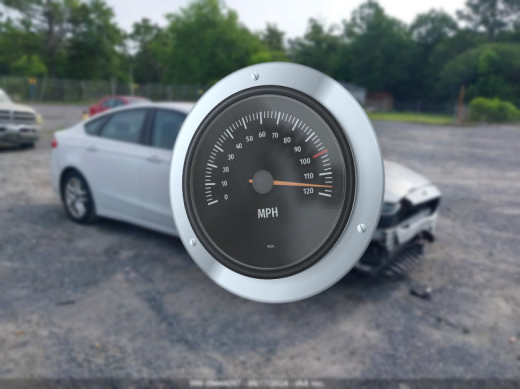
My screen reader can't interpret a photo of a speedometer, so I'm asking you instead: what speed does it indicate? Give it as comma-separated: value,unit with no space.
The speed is 116,mph
